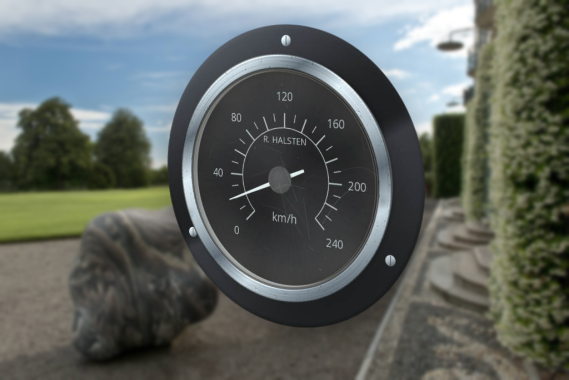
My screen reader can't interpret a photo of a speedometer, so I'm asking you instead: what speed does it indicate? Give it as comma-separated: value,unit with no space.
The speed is 20,km/h
